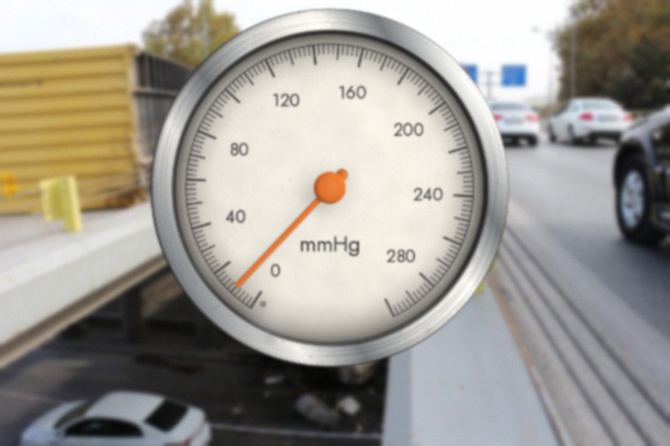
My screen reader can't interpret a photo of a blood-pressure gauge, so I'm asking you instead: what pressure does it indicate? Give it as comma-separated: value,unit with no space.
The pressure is 10,mmHg
